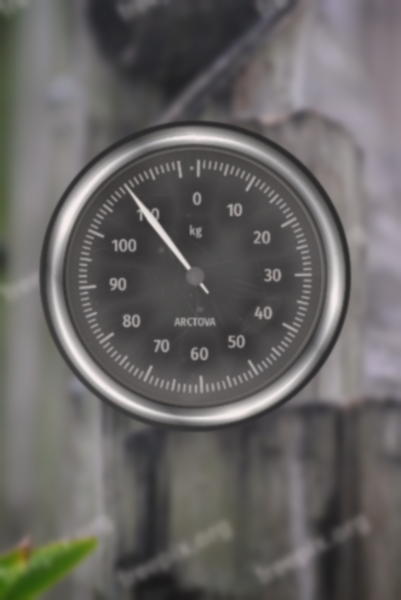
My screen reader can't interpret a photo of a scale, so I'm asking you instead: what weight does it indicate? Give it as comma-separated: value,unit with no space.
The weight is 110,kg
